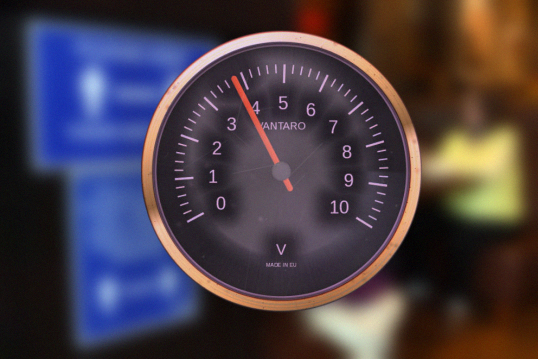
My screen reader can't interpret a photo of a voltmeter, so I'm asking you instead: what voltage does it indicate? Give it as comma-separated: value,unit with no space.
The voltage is 3.8,V
